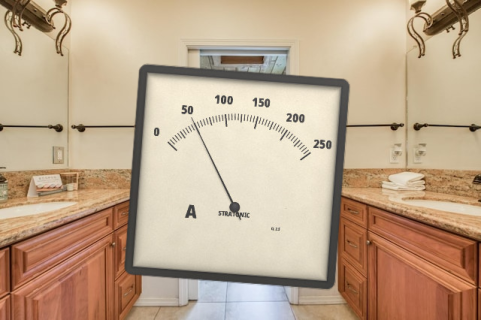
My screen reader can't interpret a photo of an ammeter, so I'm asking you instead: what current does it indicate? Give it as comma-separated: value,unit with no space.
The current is 50,A
